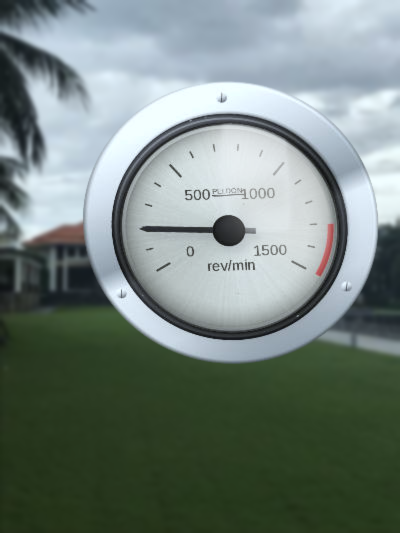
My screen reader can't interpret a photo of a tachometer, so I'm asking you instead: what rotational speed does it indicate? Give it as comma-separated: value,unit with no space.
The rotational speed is 200,rpm
